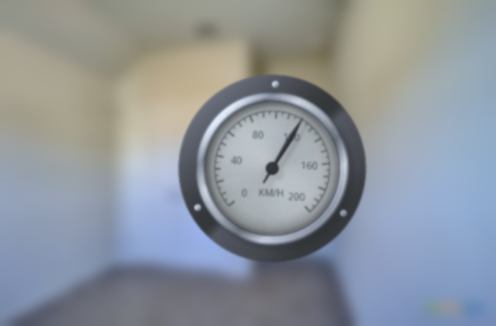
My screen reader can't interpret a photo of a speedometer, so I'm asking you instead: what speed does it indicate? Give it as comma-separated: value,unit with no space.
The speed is 120,km/h
